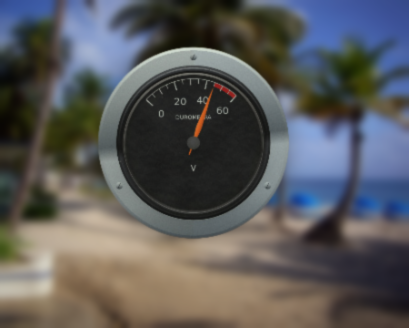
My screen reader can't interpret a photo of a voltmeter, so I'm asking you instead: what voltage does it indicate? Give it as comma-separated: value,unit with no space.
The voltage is 45,V
